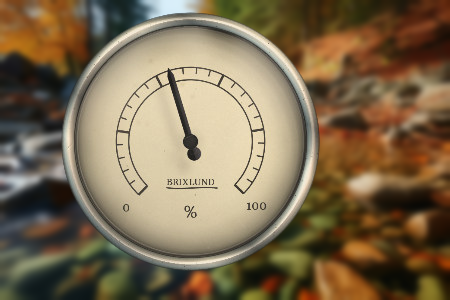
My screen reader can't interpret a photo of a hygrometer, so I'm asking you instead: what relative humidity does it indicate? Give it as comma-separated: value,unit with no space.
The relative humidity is 44,%
